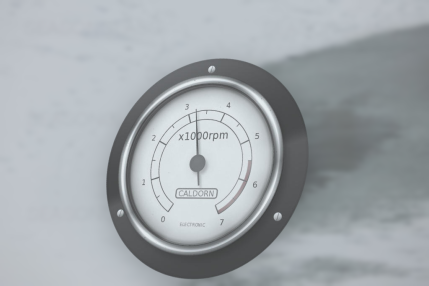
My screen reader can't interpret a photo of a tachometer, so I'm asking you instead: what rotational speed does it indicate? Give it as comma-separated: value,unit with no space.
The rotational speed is 3250,rpm
